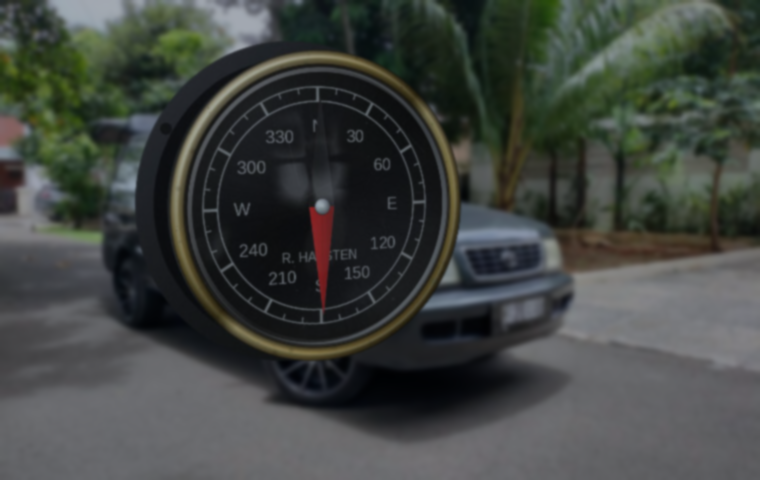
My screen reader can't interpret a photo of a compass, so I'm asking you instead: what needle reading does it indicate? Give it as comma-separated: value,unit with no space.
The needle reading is 180,°
